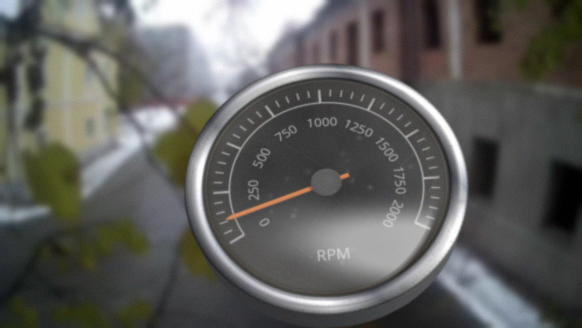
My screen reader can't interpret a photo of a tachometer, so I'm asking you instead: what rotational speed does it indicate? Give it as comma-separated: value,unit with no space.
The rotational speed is 100,rpm
